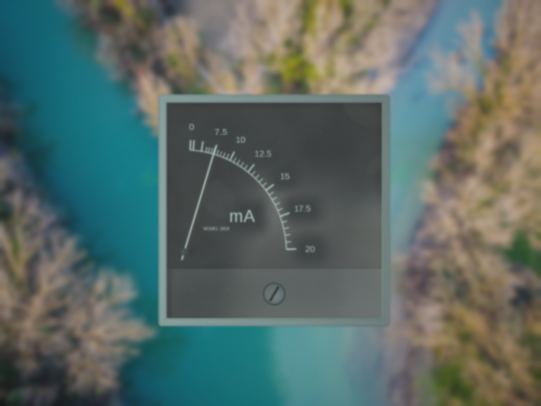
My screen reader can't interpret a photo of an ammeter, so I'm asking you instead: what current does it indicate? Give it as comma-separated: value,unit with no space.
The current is 7.5,mA
